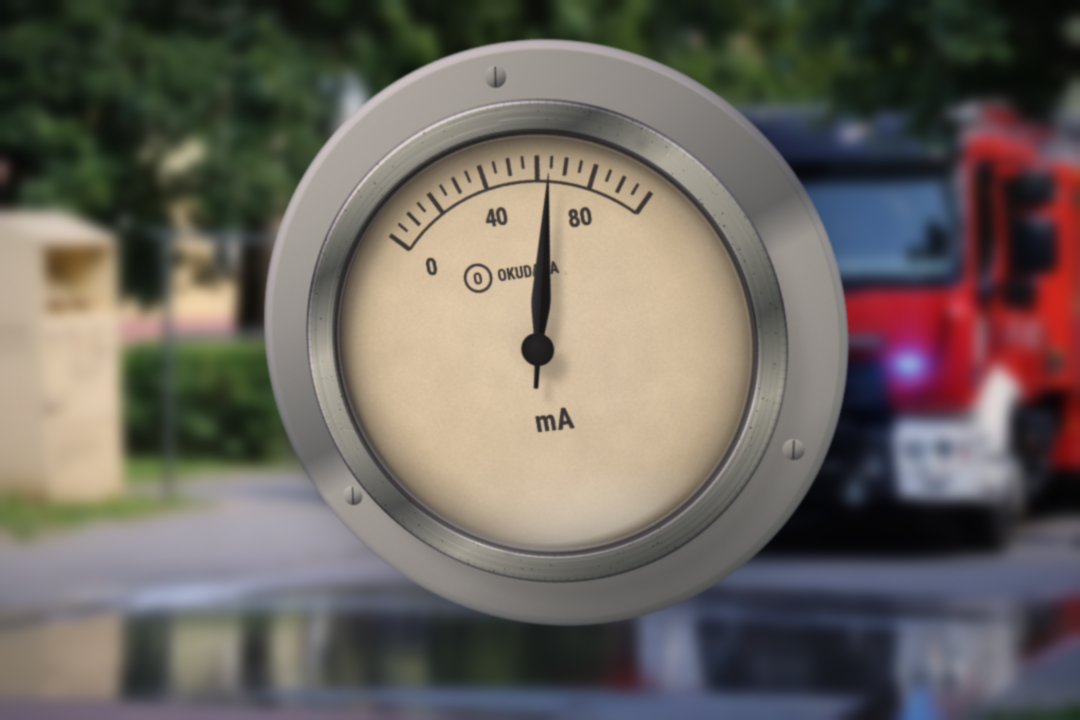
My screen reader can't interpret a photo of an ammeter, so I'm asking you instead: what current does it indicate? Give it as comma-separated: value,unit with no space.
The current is 65,mA
